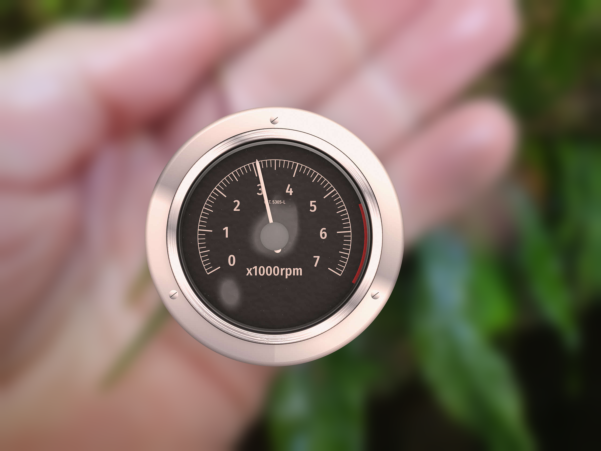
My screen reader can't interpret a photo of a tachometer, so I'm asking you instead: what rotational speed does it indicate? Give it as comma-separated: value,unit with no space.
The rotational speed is 3100,rpm
